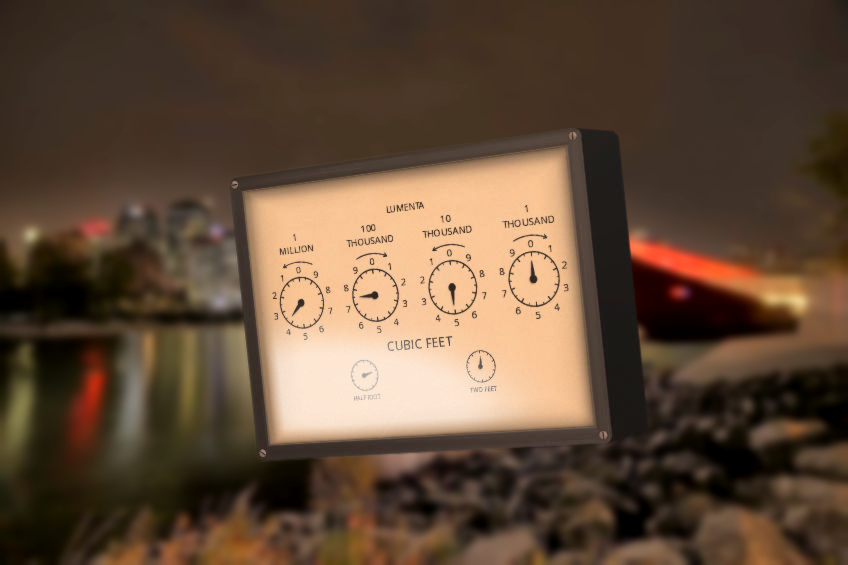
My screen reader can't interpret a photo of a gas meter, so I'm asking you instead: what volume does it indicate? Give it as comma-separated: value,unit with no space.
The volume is 375000,ft³
